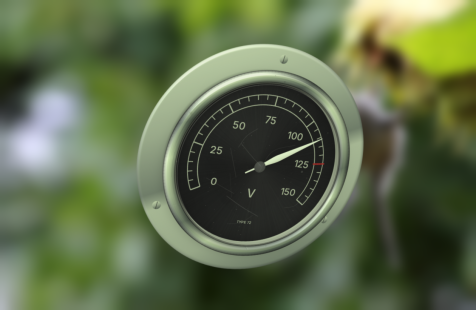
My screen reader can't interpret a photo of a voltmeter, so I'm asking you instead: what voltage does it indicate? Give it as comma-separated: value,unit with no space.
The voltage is 110,V
